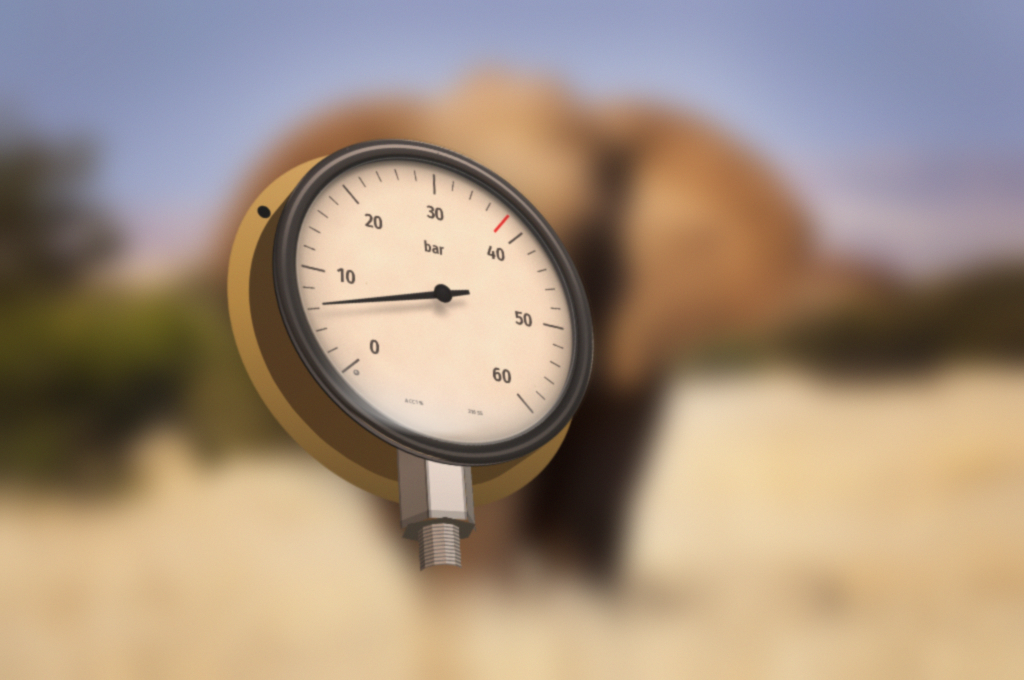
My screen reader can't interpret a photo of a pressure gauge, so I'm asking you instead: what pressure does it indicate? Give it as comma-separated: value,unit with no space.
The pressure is 6,bar
